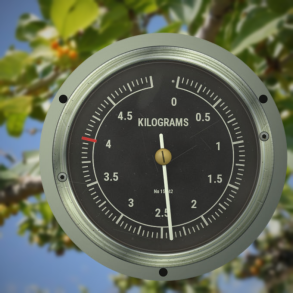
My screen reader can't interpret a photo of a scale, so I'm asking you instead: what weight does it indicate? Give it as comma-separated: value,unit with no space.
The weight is 2.4,kg
